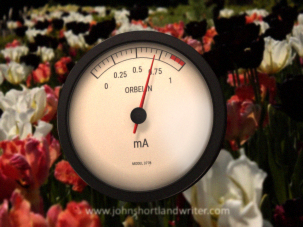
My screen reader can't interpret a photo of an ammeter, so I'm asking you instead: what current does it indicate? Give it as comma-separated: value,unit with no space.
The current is 0.7,mA
